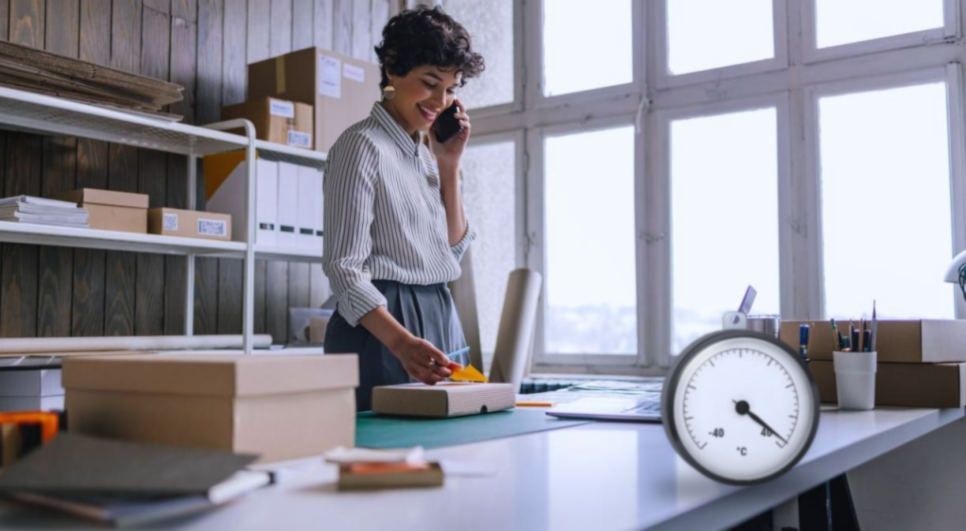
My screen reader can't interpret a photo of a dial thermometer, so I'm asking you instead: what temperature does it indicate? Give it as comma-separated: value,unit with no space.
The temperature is 38,°C
